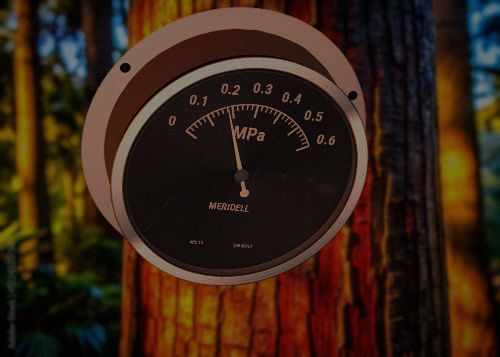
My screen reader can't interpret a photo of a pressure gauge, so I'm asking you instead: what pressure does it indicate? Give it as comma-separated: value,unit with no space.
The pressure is 0.18,MPa
